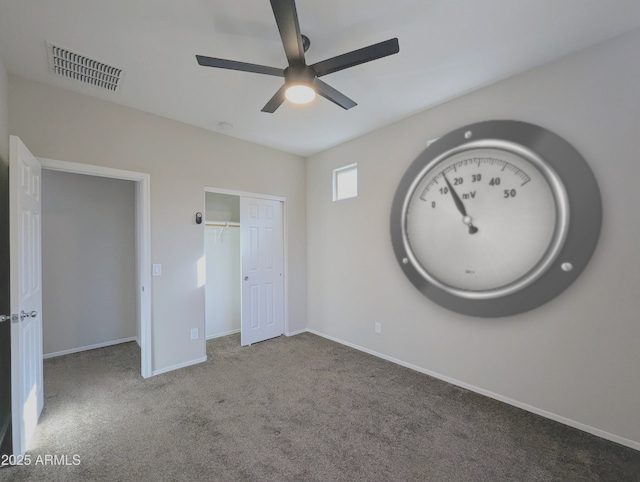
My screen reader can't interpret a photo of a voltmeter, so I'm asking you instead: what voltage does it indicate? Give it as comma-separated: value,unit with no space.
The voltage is 15,mV
